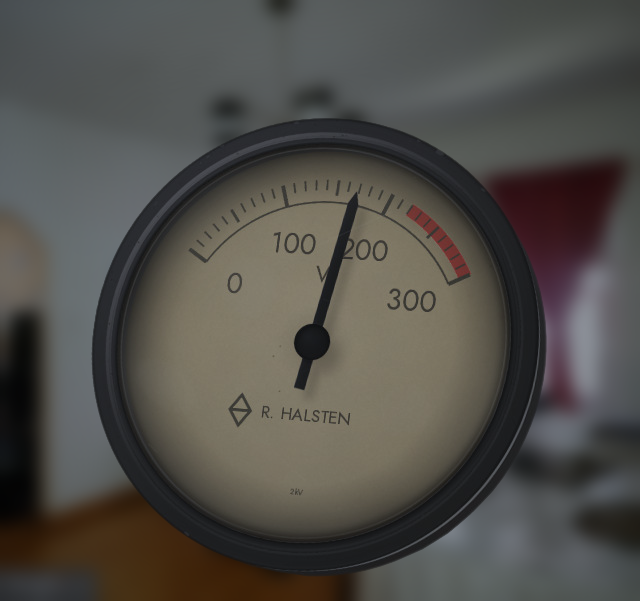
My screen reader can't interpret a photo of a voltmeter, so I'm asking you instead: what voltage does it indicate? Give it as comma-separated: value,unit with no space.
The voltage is 170,V
